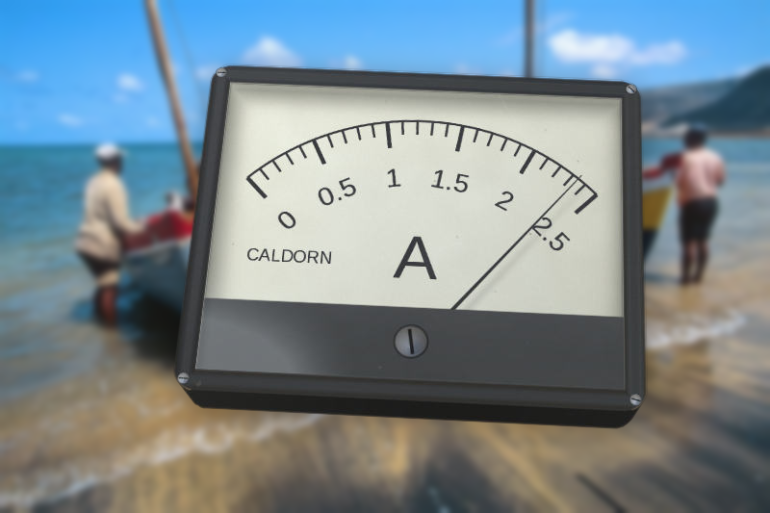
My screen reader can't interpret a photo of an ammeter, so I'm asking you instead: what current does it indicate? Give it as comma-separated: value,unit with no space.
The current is 2.35,A
